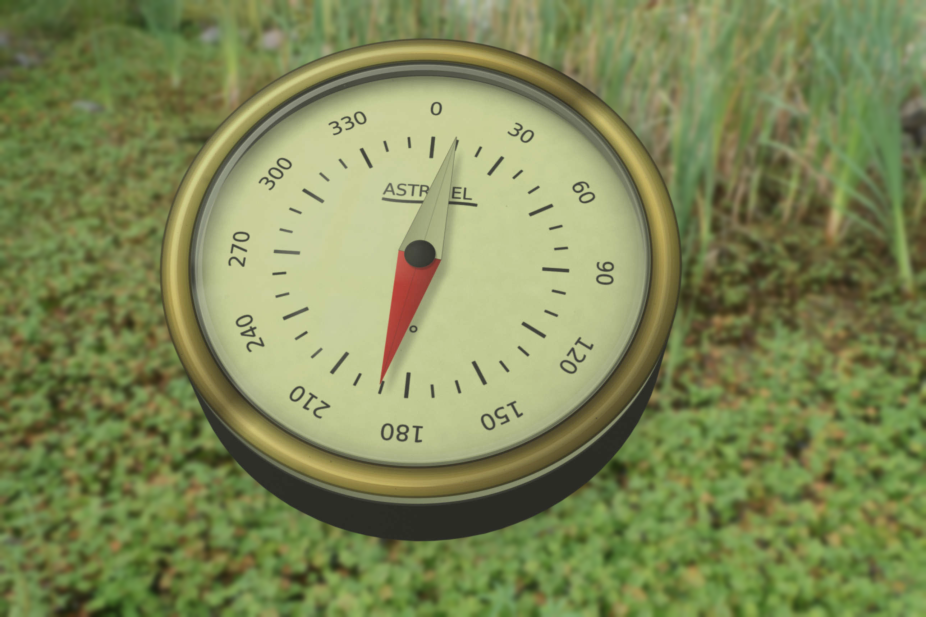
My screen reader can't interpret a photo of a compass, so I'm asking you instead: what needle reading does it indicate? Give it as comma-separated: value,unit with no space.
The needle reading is 190,°
